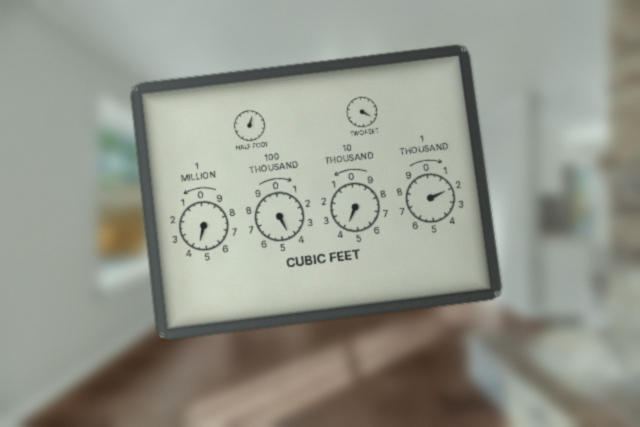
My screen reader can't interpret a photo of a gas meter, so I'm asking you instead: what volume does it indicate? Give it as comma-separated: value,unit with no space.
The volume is 444200,ft³
